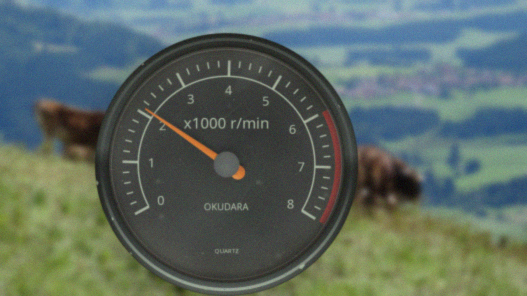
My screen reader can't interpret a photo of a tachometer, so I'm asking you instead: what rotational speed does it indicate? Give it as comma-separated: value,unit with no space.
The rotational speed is 2100,rpm
